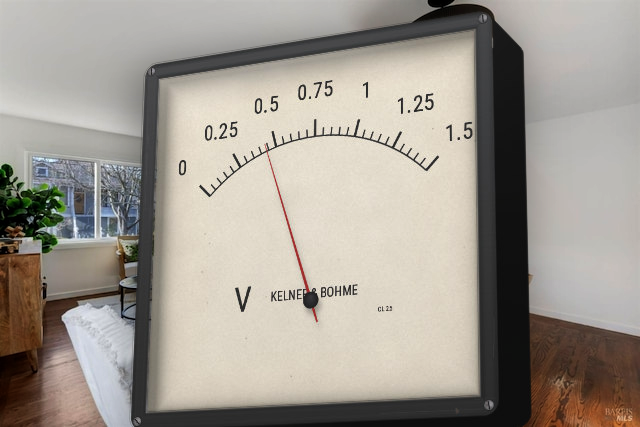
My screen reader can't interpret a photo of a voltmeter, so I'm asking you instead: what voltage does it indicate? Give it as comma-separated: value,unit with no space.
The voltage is 0.45,V
